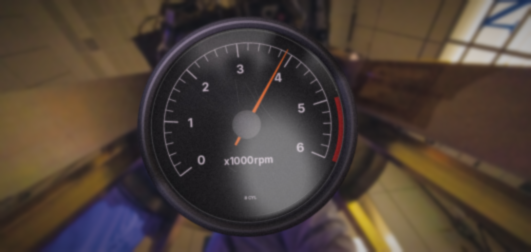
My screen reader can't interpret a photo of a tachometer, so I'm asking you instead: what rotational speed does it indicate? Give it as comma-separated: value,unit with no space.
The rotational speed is 3900,rpm
